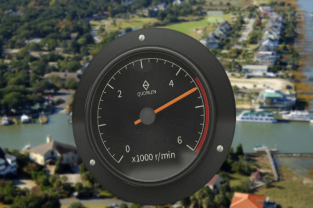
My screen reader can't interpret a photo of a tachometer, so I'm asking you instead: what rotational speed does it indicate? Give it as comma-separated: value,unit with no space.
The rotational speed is 4600,rpm
